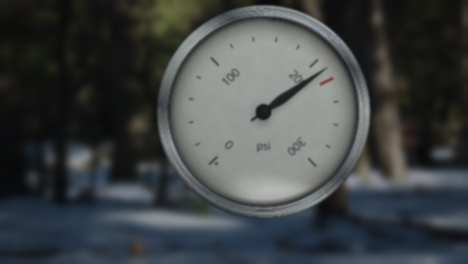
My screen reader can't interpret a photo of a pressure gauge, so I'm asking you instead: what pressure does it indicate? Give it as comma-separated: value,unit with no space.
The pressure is 210,psi
